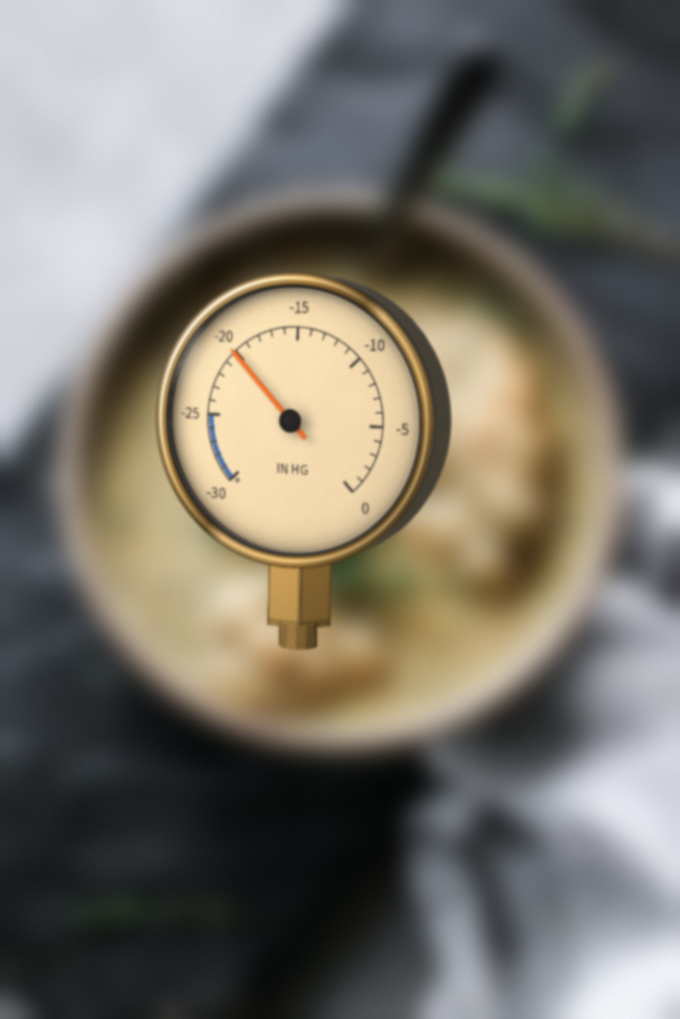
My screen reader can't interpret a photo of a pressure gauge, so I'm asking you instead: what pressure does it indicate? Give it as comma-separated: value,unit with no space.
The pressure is -20,inHg
